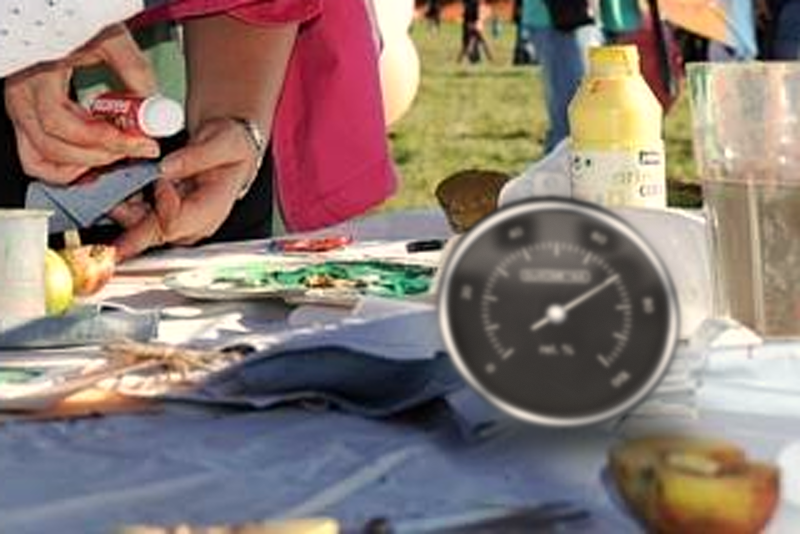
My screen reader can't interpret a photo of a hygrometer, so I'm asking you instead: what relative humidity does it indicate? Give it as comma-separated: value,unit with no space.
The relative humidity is 70,%
